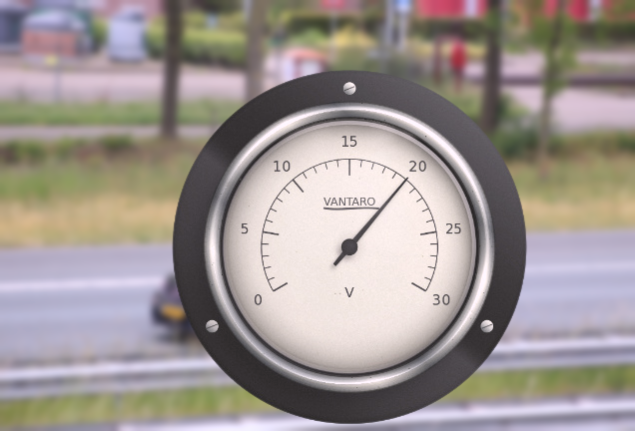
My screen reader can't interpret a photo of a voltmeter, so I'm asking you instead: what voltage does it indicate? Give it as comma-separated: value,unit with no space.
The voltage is 20,V
